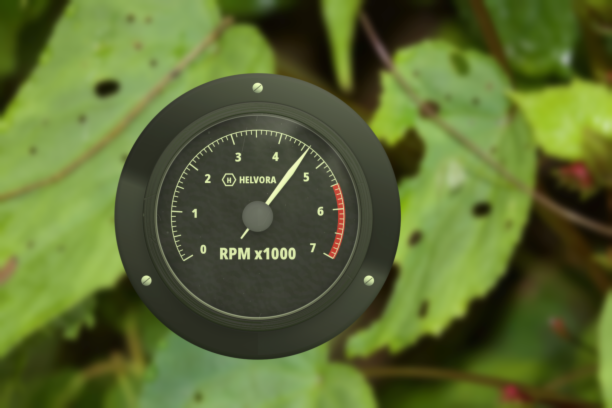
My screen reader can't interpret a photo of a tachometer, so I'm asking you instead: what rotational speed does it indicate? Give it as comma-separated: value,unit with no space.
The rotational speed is 4600,rpm
